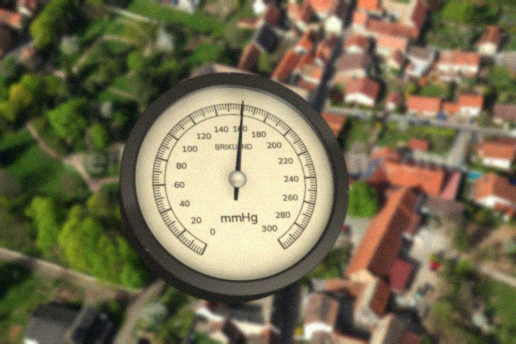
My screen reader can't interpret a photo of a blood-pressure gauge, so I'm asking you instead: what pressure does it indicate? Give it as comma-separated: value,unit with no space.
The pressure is 160,mmHg
